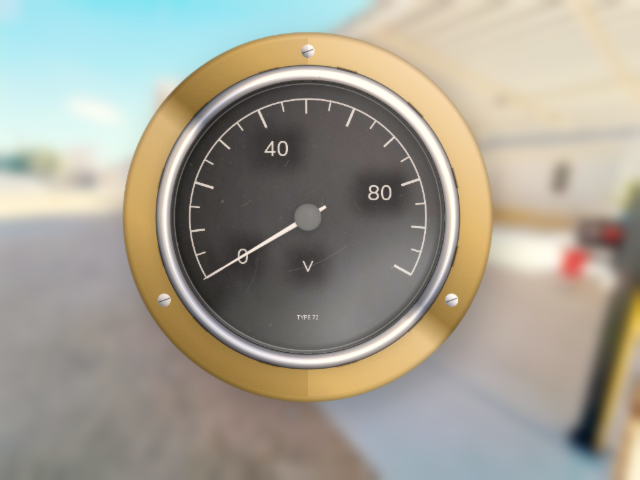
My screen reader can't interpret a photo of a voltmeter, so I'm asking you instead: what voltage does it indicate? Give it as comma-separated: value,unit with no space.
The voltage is 0,V
